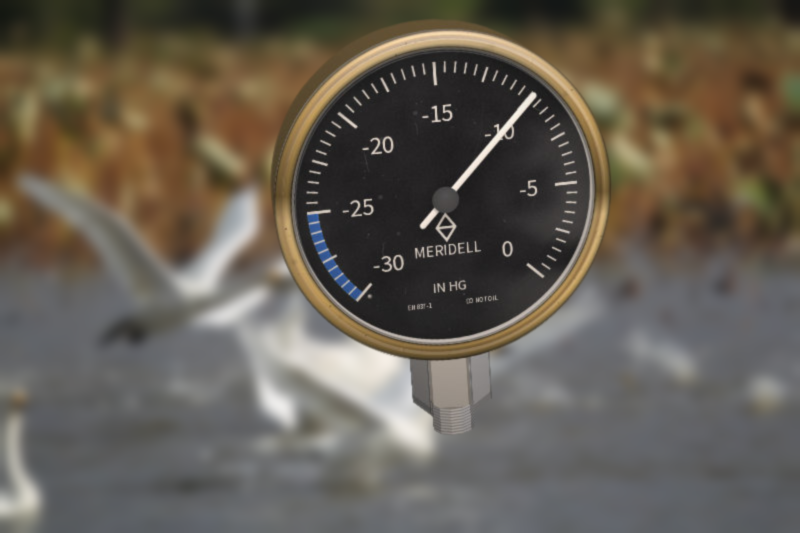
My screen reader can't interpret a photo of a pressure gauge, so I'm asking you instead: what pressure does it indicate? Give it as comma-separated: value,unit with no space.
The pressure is -10,inHg
